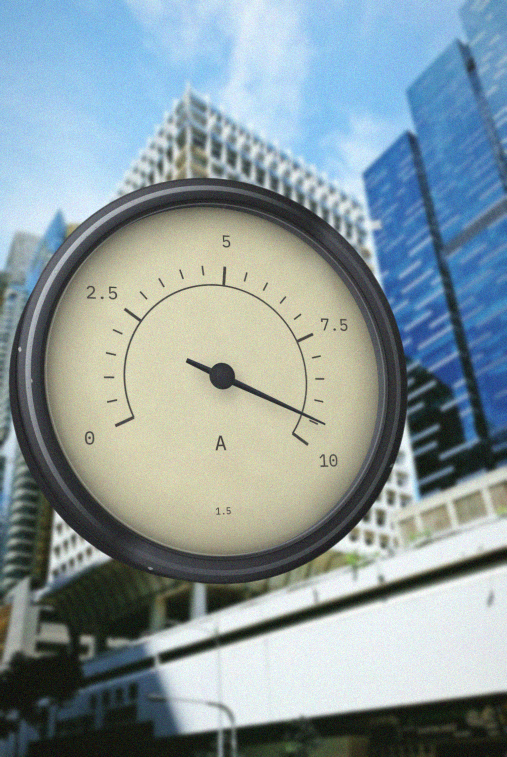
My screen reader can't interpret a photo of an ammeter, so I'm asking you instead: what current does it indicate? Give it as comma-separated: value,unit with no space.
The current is 9.5,A
